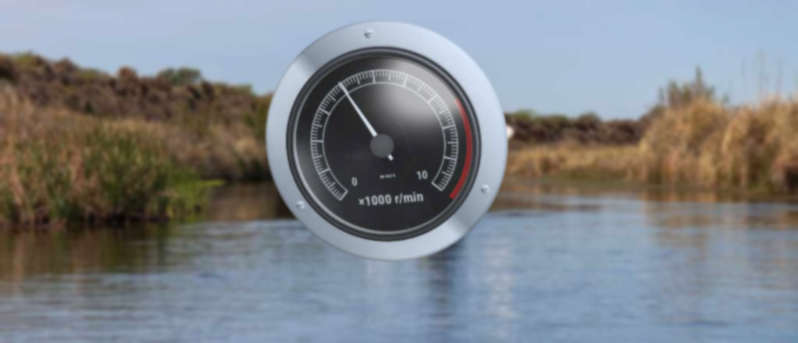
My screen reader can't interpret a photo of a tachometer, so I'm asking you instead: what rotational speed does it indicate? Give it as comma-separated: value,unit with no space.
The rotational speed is 4000,rpm
